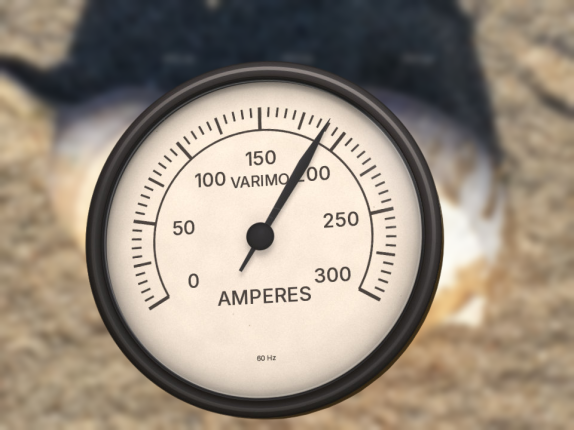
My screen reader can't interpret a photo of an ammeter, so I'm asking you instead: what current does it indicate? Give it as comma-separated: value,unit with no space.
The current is 190,A
